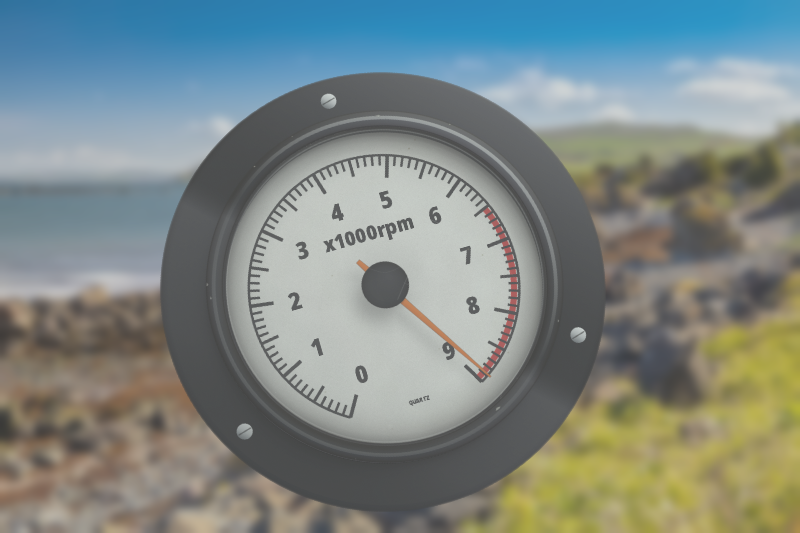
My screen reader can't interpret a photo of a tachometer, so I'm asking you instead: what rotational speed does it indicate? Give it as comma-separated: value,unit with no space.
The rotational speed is 8900,rpm
